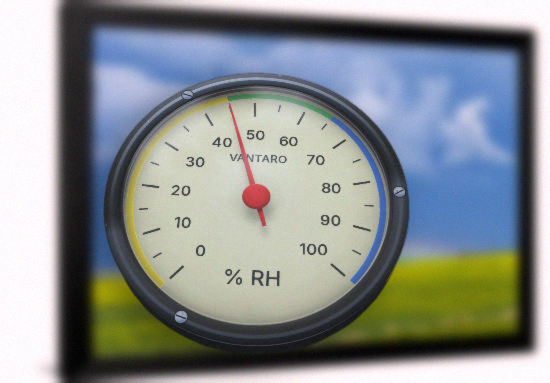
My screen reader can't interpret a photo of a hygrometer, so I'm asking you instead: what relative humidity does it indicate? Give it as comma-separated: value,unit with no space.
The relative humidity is 45,%
